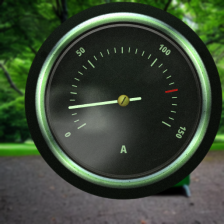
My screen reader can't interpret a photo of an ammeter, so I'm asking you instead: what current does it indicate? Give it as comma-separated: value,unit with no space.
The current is 15,A
